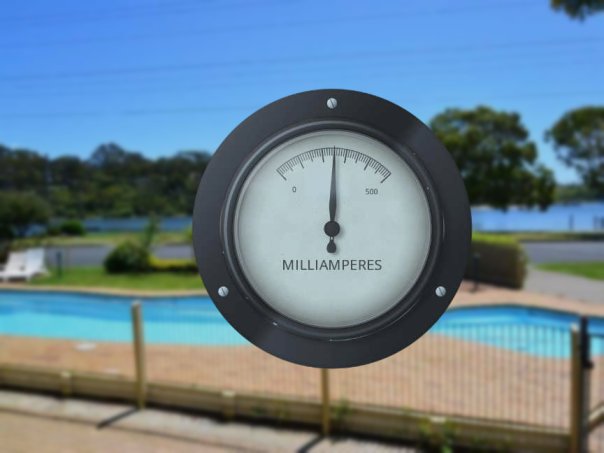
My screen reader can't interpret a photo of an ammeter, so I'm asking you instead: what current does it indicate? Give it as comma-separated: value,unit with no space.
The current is 250,mA
